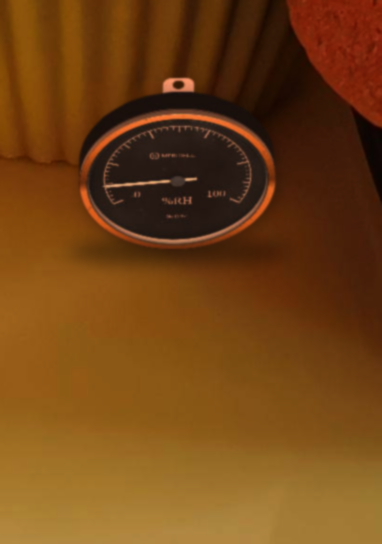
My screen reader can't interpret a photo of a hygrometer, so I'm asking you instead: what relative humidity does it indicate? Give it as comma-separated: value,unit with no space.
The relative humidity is 10,%
